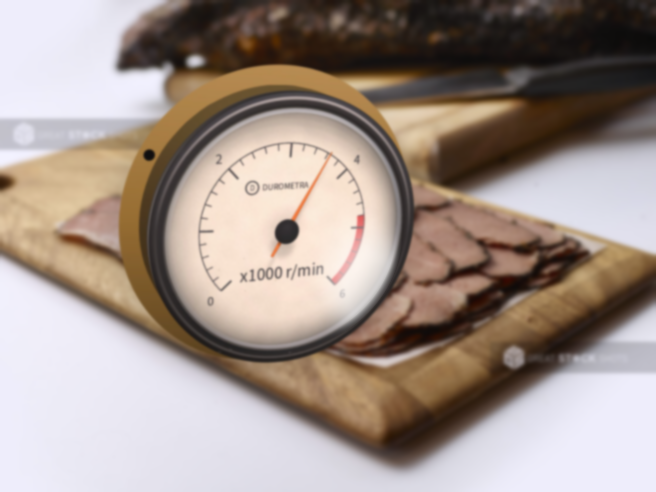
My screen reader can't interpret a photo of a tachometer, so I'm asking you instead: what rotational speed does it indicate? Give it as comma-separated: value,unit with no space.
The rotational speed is 3600,rpm
